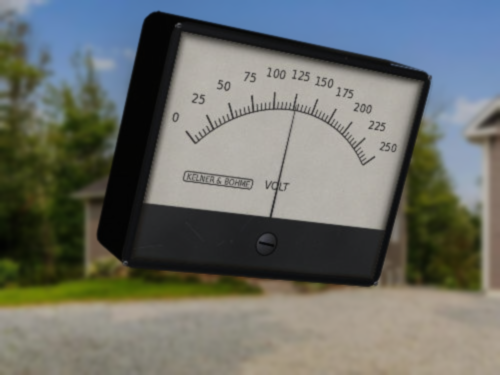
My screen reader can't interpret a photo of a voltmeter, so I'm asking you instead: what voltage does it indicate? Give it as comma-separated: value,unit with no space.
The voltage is 125,V
